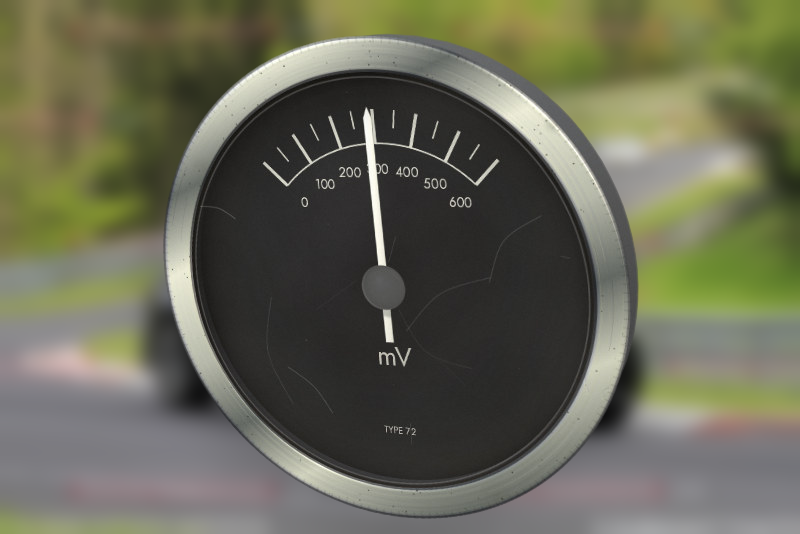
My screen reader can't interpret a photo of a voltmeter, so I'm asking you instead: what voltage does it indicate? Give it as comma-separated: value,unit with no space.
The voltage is 300,mV
